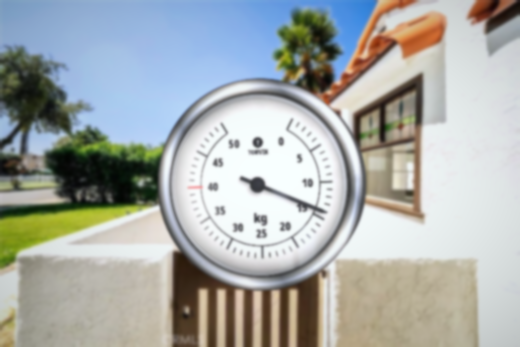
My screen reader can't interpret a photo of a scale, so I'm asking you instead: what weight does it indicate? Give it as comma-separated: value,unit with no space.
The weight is 14,kg
